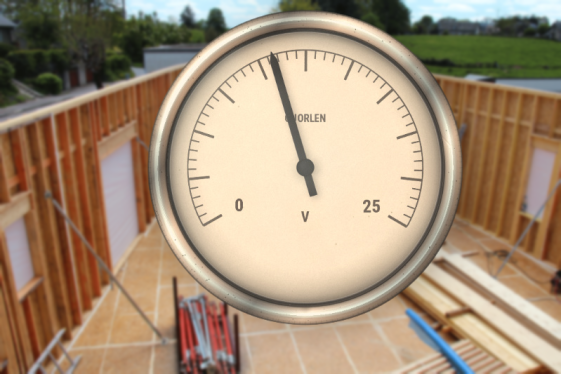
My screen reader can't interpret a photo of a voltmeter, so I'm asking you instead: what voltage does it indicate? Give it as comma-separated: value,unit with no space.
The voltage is 10.75,V
